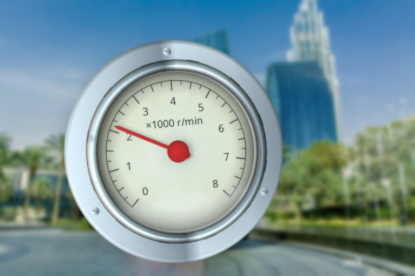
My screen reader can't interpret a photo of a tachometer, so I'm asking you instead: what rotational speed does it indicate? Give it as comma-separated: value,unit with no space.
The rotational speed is 2125,rpm
